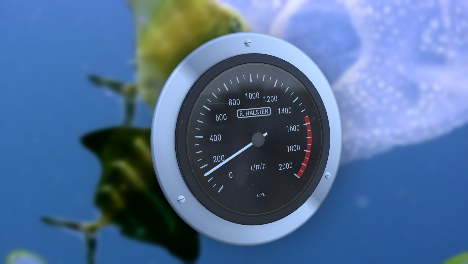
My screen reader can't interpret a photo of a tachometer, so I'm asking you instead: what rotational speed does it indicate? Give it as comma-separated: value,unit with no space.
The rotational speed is 150,rpm
